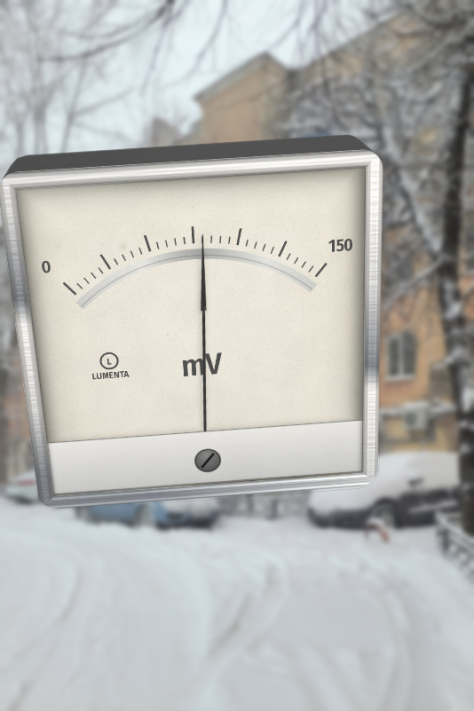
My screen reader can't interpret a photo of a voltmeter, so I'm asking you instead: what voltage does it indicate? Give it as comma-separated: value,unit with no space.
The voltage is 80,mV
